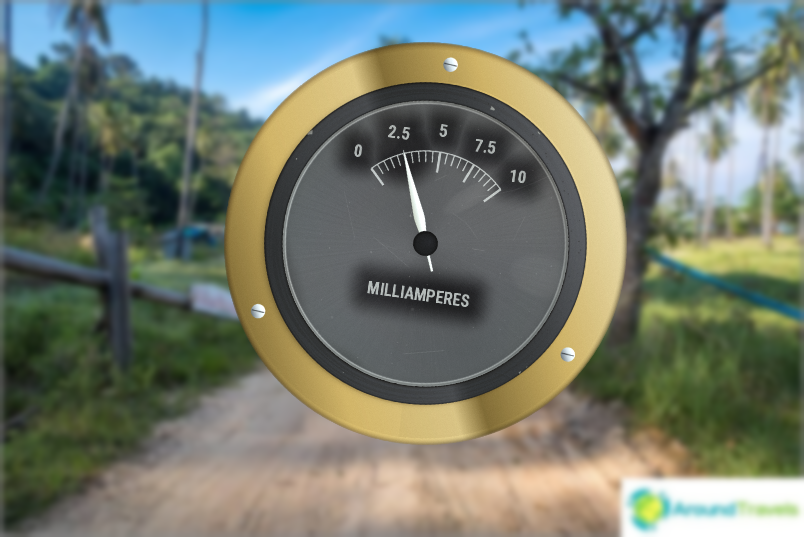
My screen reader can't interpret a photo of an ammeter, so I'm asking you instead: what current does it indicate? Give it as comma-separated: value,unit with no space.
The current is 2.5,mA
